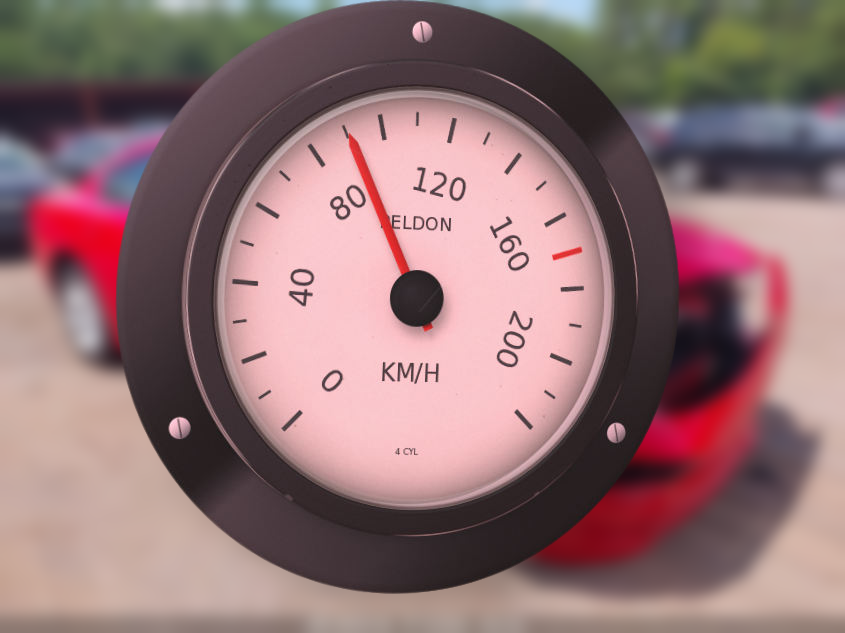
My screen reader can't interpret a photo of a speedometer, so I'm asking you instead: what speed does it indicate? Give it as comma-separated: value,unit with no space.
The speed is 90,km/h
